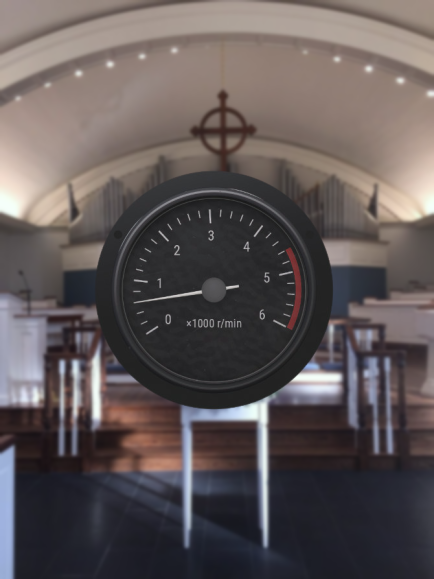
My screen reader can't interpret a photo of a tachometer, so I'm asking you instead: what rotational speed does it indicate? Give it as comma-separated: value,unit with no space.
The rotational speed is 600,rpm
